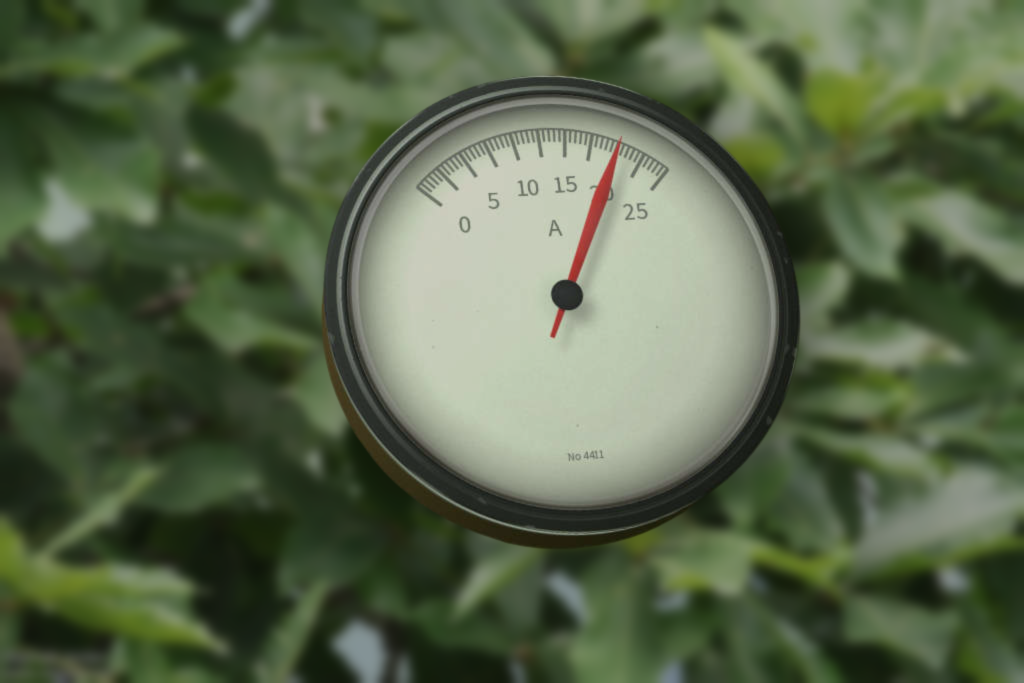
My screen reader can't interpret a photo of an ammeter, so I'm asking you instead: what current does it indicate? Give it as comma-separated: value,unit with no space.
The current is 20,A
